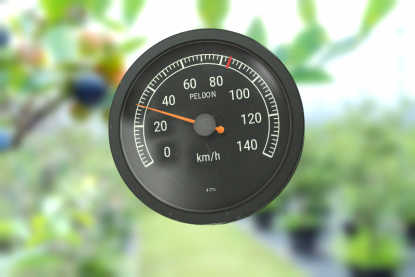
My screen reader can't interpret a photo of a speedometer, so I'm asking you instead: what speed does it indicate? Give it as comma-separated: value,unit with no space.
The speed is 30,km/h
